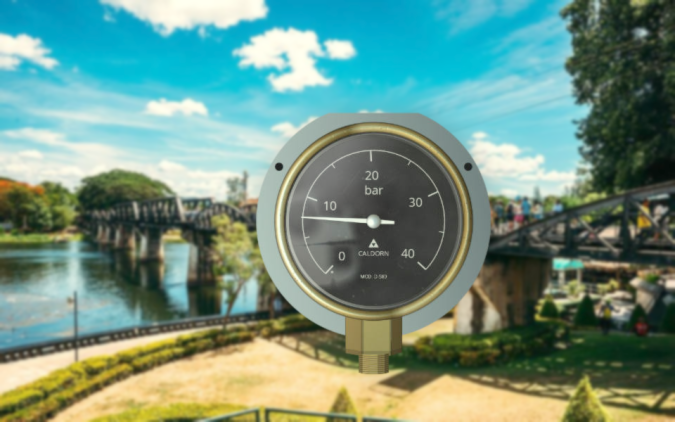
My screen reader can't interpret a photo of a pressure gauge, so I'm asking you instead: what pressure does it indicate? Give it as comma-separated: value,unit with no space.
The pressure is 7.5,bar
